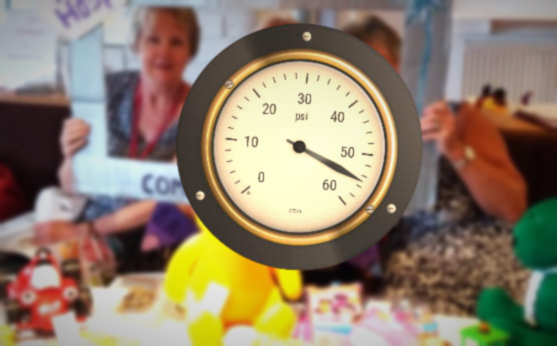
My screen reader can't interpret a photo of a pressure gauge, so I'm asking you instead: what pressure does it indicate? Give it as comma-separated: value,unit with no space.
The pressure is 55,psi
